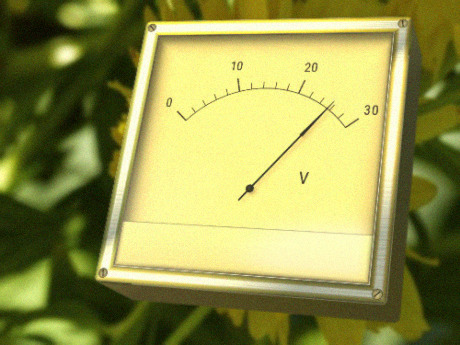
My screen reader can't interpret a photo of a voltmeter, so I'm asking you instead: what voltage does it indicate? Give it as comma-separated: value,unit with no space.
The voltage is 26,V
